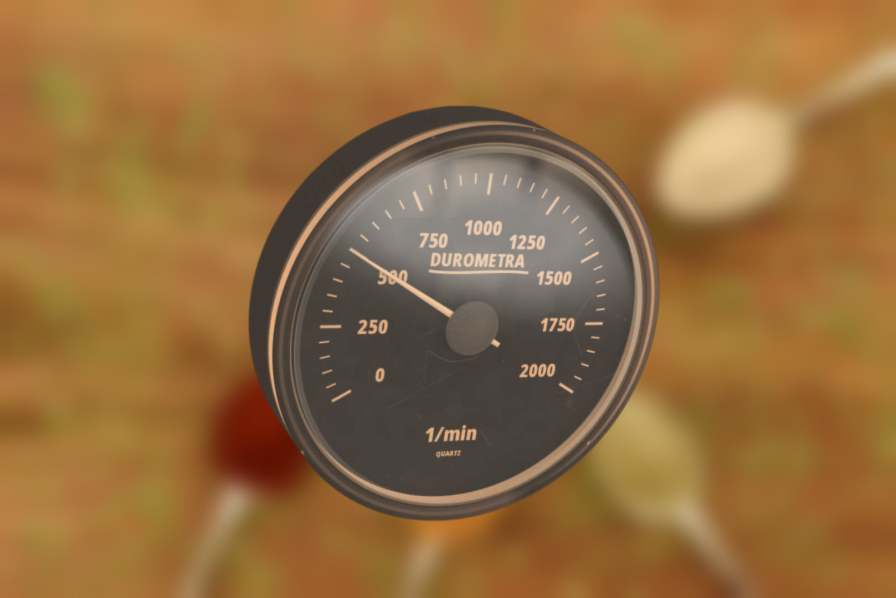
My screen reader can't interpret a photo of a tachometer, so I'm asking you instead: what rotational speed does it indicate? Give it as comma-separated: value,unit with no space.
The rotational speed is 500,rpm
